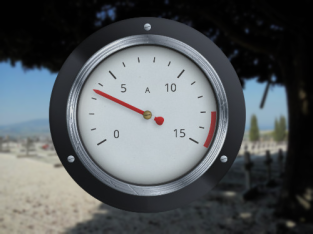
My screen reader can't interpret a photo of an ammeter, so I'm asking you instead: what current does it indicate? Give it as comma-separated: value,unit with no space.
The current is 3.5,A
